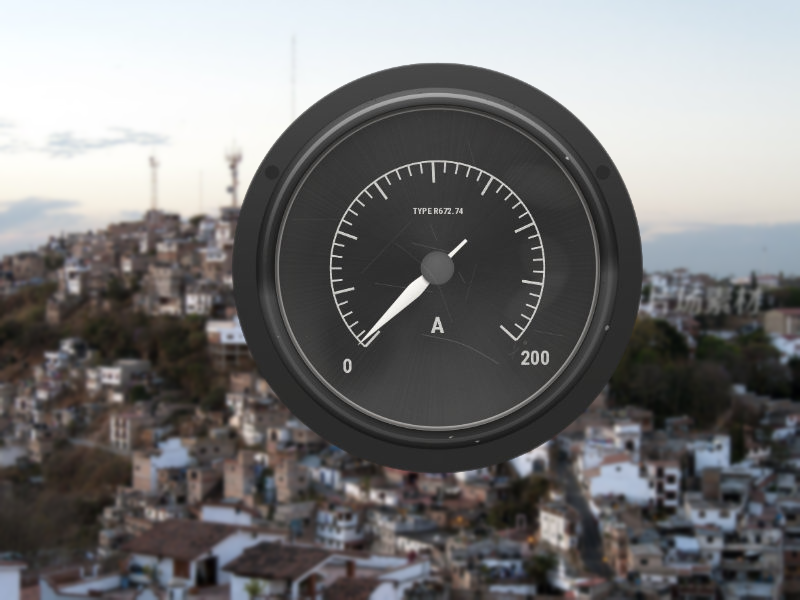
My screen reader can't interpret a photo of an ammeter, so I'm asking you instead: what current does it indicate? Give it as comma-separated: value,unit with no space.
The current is 2.5,A
